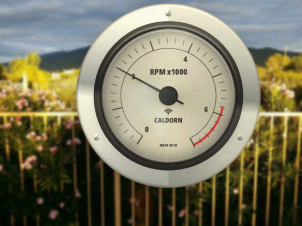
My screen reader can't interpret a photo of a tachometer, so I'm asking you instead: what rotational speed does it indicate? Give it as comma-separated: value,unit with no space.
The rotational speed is 2000,rpm
